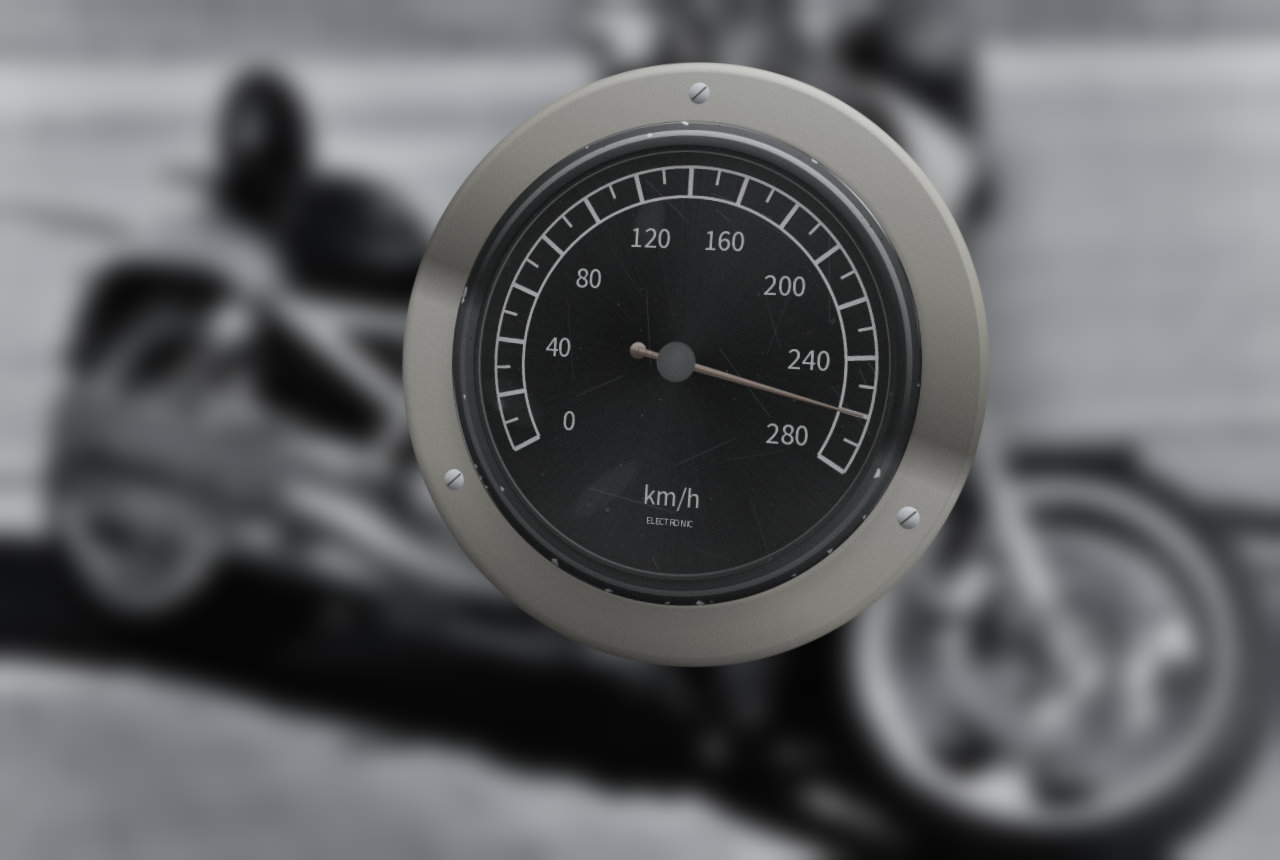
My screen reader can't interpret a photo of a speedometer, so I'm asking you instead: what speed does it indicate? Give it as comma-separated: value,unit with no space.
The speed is 260,km/h
